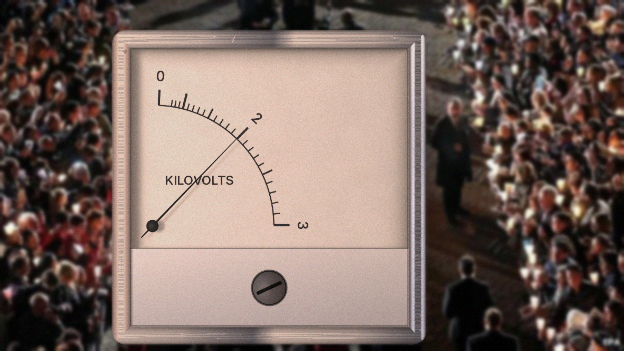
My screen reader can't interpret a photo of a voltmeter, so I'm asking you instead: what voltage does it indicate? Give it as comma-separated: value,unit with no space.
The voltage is 2,kV
